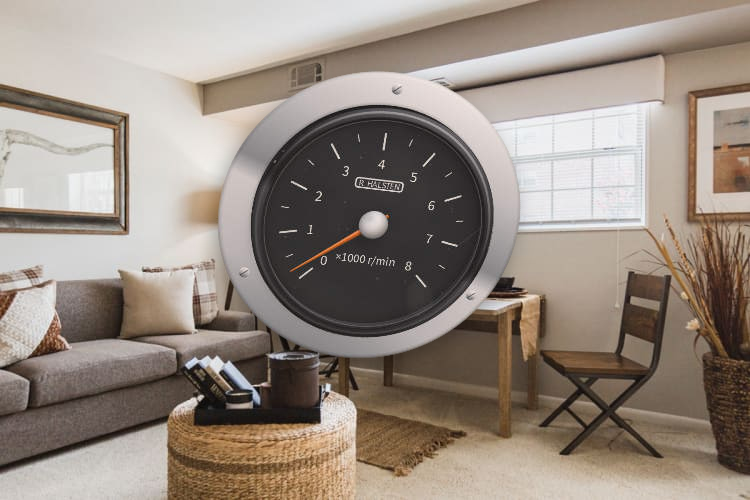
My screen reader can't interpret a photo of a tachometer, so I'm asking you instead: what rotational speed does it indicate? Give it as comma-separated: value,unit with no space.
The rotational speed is 250,rpm
